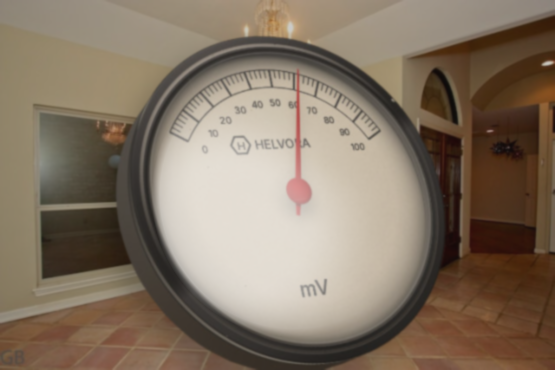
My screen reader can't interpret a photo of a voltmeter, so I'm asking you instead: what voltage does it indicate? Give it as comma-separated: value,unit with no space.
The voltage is 60,mV
